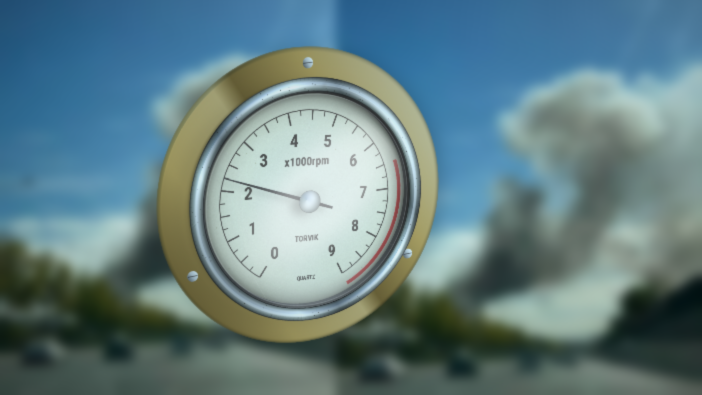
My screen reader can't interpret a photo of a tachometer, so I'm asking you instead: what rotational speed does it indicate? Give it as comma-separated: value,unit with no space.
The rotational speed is 2250,rpm
